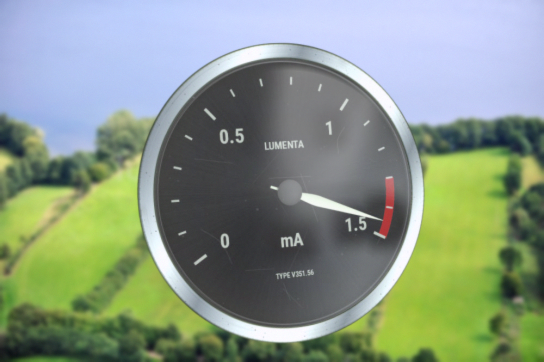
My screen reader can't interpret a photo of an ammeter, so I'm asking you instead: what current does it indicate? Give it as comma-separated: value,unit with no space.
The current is 1.45,mA
